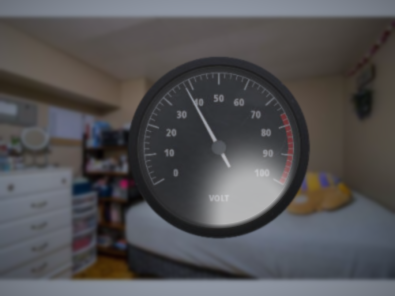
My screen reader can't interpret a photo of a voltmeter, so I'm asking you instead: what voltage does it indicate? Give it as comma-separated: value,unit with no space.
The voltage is 38,V
